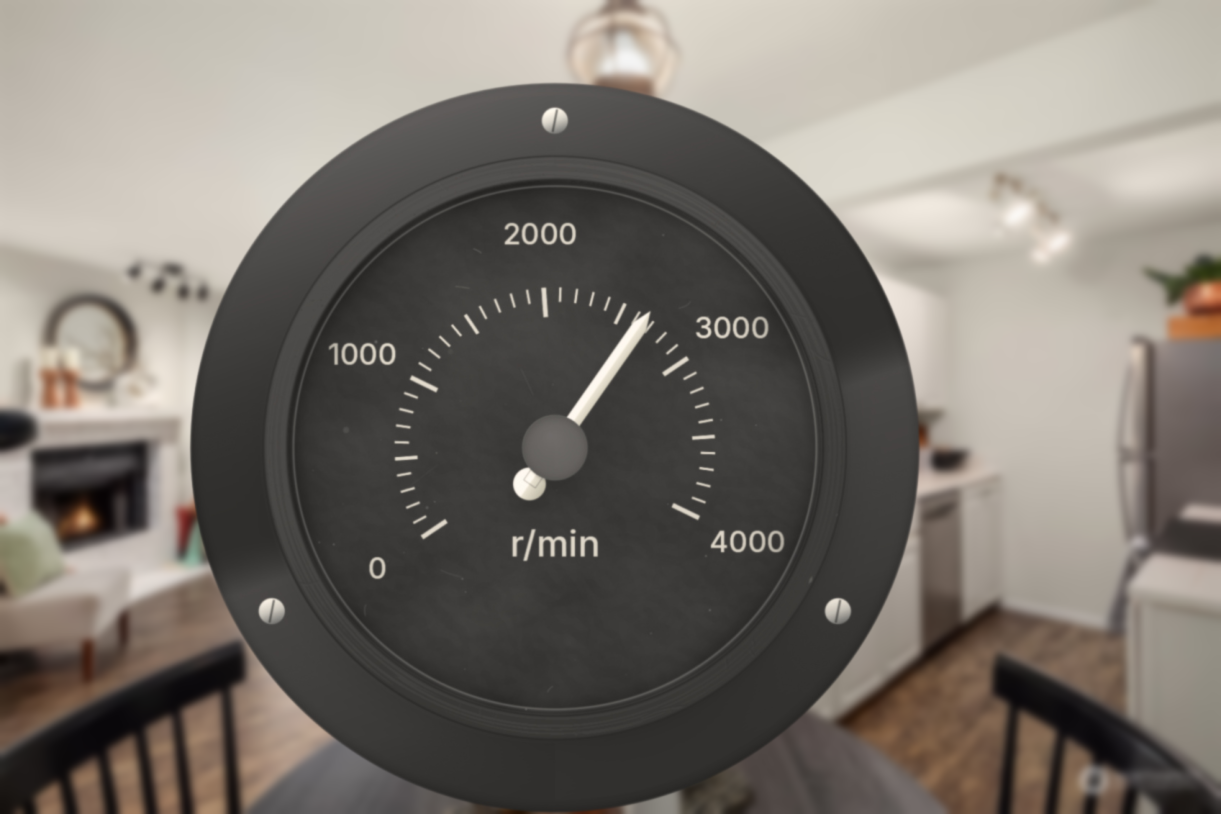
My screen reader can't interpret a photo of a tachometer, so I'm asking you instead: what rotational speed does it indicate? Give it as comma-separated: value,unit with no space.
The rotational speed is 2650,rpm
